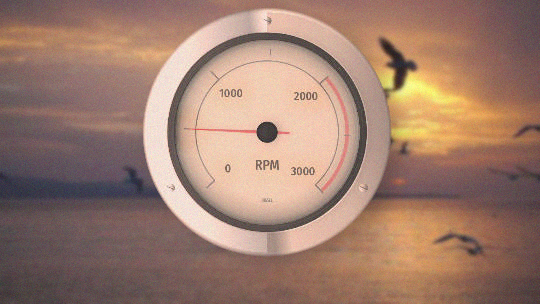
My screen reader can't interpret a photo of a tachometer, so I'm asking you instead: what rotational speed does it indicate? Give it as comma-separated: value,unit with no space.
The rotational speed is 500,rpm
